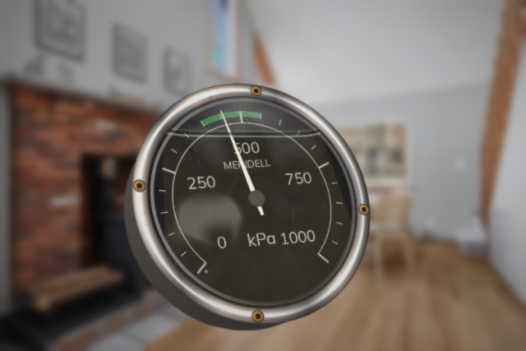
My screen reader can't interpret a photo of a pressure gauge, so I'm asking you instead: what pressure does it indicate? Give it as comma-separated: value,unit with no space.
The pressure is 450,kPa
